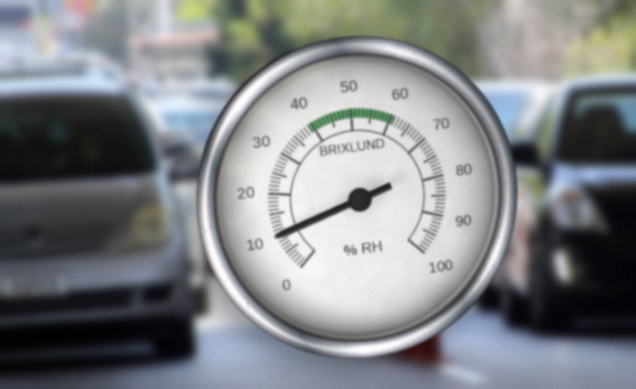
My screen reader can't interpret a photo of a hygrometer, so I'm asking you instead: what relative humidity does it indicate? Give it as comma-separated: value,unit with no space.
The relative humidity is 10,%
